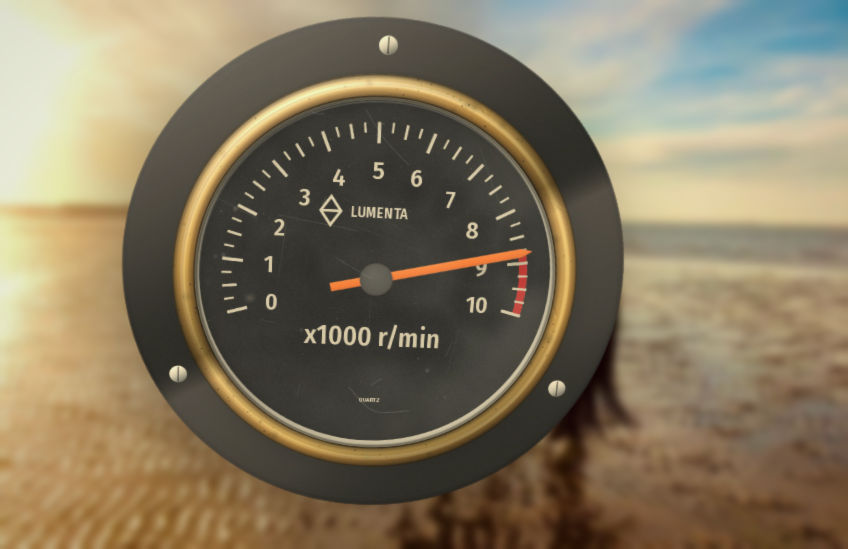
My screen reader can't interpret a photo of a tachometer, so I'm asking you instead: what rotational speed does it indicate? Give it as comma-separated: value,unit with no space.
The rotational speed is 8750,rpm
